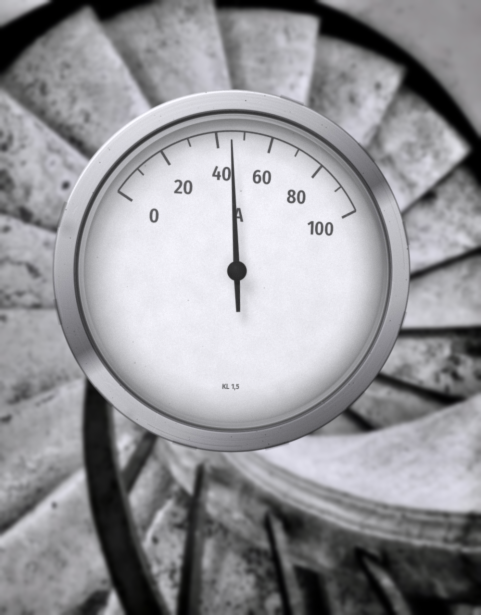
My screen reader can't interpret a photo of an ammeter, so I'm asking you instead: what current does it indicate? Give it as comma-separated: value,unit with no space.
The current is 45,A
